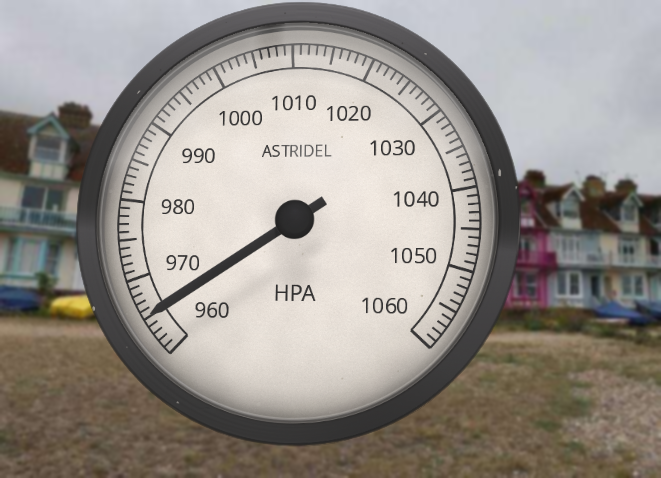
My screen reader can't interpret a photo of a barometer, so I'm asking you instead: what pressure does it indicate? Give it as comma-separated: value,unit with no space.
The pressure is 965,hPa
